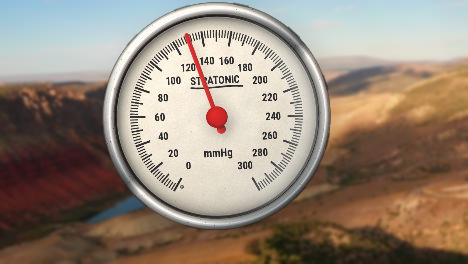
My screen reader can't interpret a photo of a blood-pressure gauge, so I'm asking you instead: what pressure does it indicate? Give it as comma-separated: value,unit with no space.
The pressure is 130,mmHg
